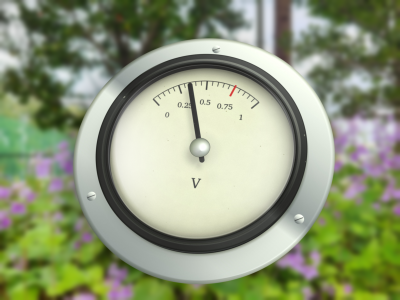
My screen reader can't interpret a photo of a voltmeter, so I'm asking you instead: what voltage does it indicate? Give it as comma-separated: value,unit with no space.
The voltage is 0.35,V
